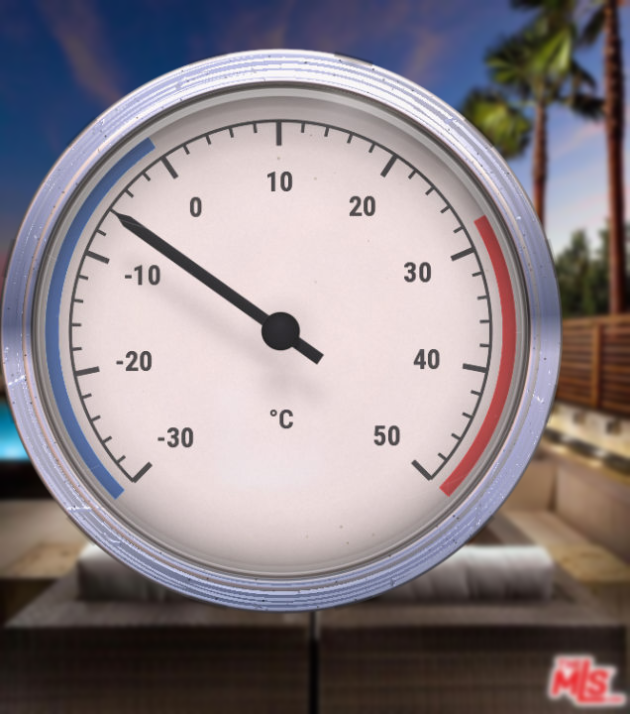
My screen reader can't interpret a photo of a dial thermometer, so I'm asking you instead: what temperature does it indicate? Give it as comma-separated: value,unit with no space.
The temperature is -6,°C
